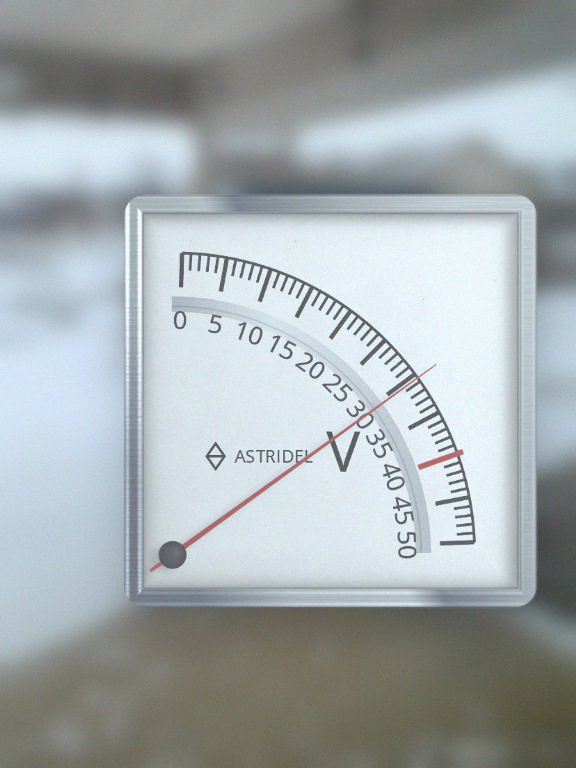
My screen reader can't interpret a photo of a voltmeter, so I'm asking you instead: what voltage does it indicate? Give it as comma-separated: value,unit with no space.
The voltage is 30.5,V
